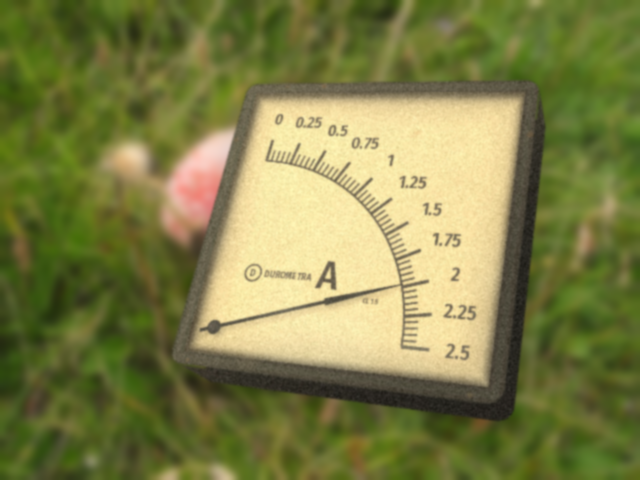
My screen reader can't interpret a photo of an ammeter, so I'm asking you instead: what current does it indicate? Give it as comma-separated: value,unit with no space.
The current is 2,A
